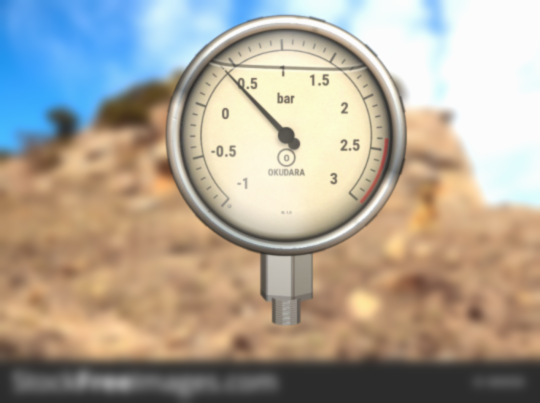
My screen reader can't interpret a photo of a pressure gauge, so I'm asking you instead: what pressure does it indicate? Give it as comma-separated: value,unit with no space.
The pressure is 0.4,bar
